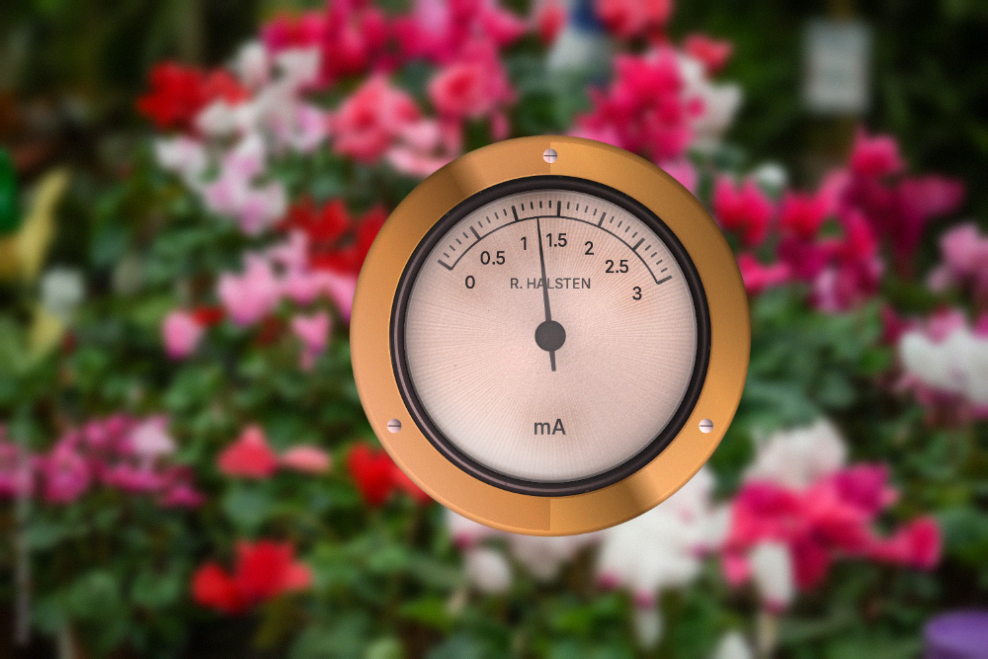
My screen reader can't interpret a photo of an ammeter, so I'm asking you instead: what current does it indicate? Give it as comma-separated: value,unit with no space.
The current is 1.25,mA
